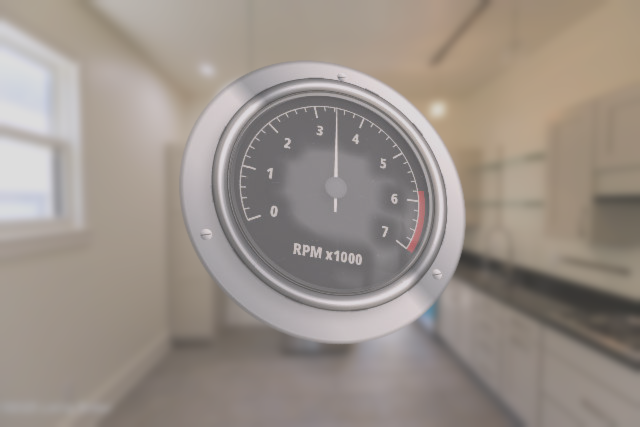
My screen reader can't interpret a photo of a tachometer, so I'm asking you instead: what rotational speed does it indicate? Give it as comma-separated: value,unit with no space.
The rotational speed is 3400,rpm
